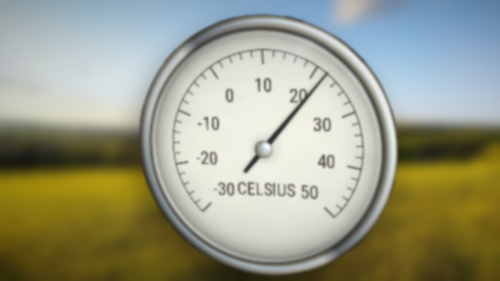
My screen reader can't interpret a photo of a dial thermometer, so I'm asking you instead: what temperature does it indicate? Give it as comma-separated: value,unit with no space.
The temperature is 22,°C
